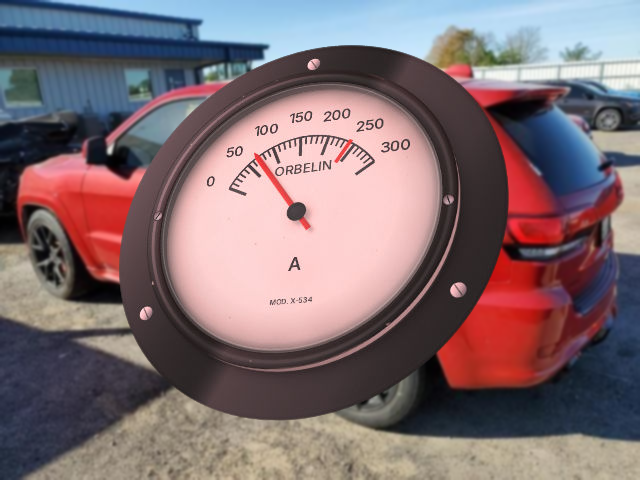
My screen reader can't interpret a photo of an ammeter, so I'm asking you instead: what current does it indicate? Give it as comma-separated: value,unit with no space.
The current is 70,A
